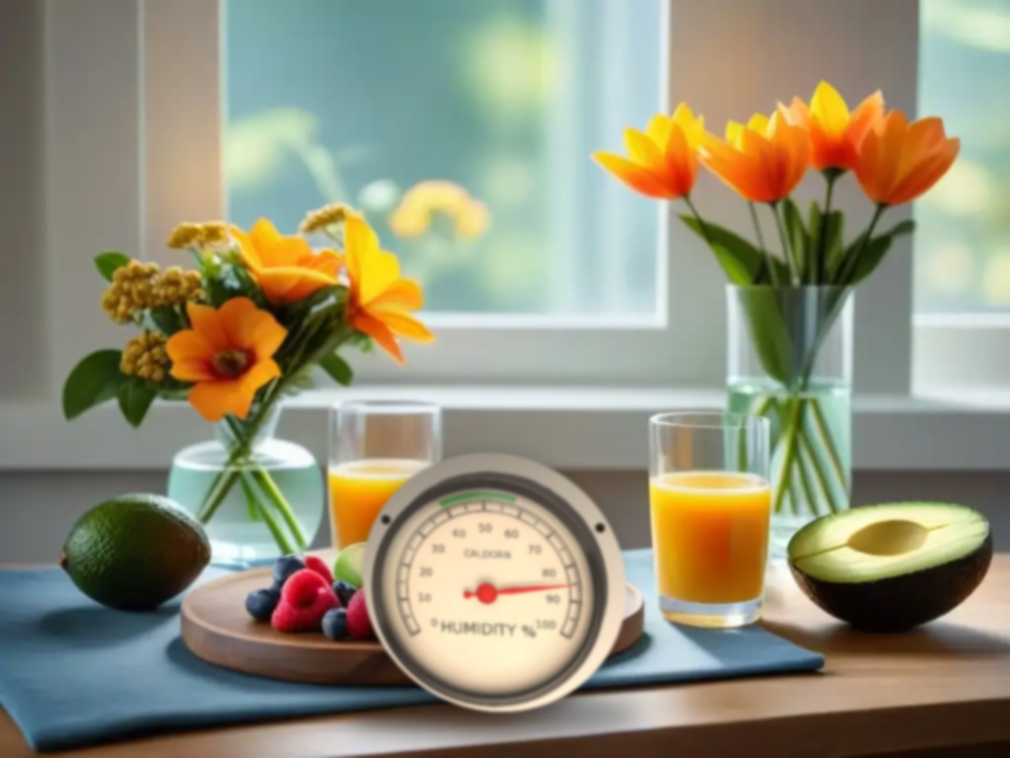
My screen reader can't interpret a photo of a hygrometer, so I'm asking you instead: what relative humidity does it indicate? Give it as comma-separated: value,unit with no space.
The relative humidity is 85,%
